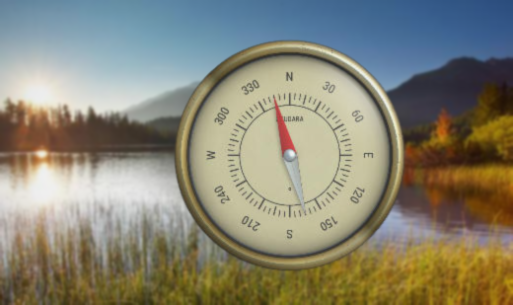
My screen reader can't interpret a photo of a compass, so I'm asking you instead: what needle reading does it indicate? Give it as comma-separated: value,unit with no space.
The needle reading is 345,°
